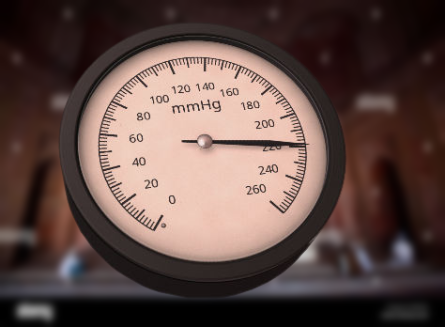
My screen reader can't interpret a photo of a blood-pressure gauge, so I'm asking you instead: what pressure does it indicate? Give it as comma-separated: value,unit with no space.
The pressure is 220,mmHg
